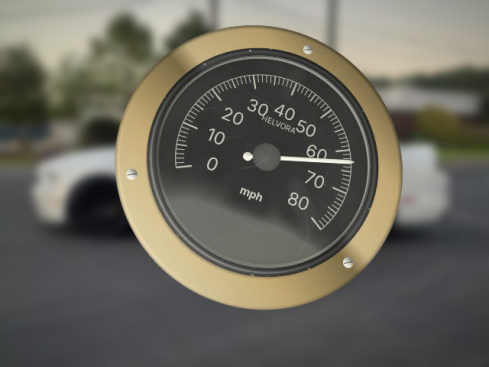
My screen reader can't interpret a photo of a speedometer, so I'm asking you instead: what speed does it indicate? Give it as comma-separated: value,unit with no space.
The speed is 63,mph
